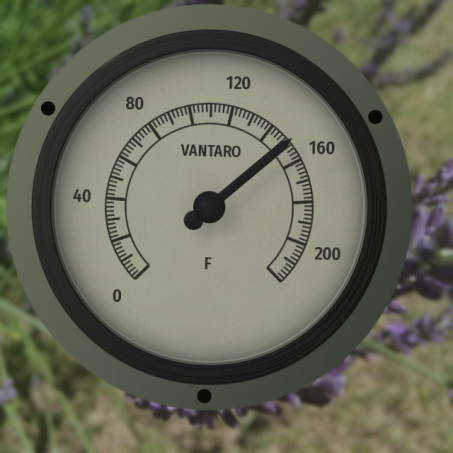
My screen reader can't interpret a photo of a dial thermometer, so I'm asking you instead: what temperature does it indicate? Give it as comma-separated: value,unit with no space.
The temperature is 150,°F
